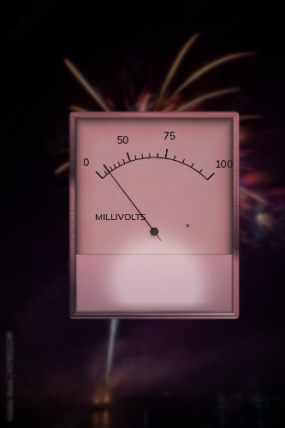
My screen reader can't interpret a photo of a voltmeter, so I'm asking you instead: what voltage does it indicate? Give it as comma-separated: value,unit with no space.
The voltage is 25,mV
